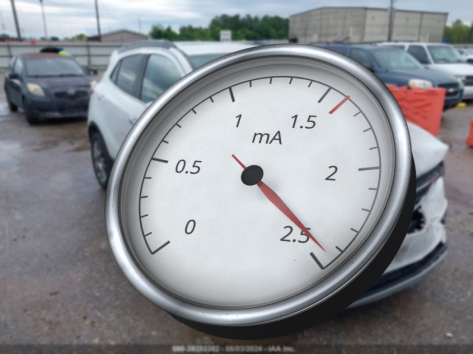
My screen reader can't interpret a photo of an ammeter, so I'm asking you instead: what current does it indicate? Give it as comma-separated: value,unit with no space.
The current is 2.45,mA
